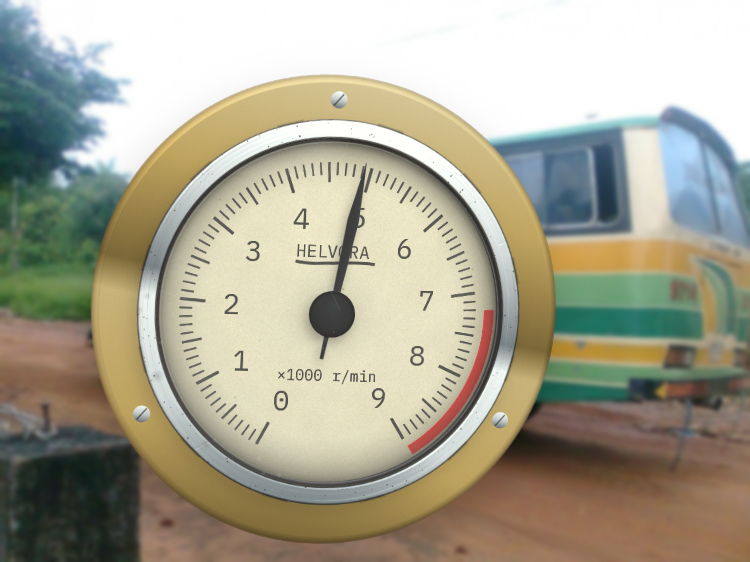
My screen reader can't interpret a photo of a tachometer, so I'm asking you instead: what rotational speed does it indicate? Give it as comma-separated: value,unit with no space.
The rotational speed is 4900,rpm
